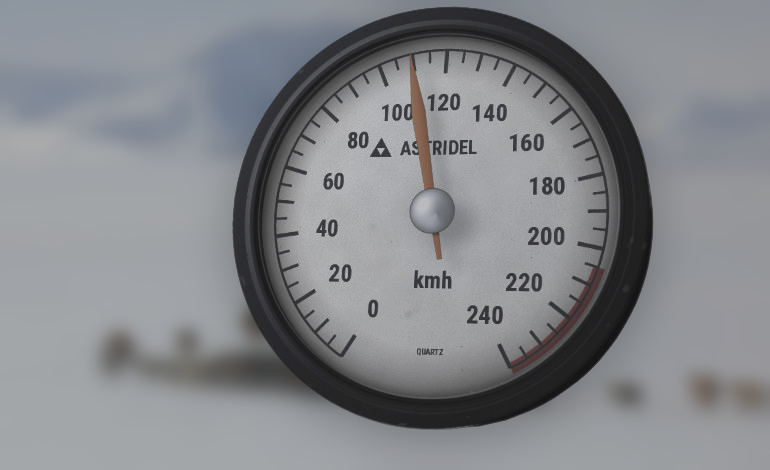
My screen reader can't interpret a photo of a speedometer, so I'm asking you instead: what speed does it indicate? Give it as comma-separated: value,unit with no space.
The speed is 110,km/h
